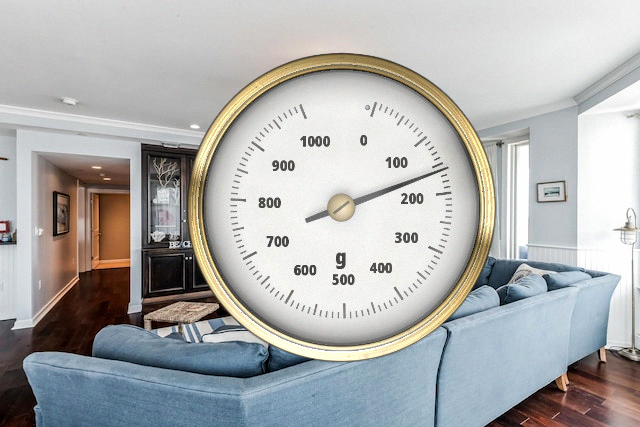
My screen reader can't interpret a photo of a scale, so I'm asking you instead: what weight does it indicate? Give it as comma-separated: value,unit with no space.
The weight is 160,g
